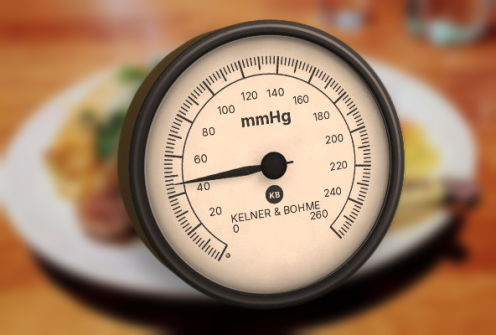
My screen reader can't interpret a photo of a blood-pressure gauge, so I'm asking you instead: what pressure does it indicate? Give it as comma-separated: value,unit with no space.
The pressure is 46,mmHg
